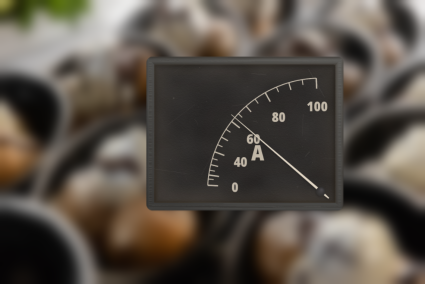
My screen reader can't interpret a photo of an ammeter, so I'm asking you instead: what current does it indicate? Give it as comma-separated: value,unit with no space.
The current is 62.5,A
